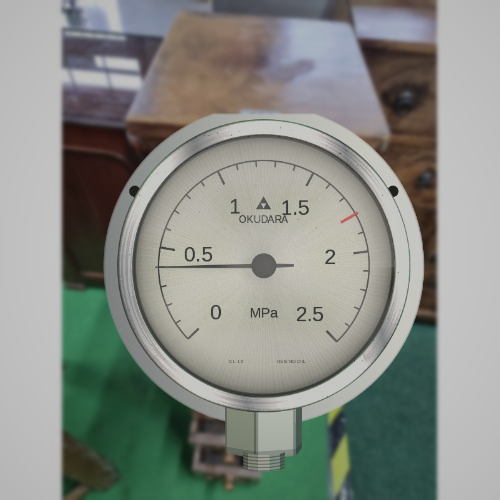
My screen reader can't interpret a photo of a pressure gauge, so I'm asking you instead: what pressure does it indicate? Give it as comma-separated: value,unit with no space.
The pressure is 0.4,MPa
